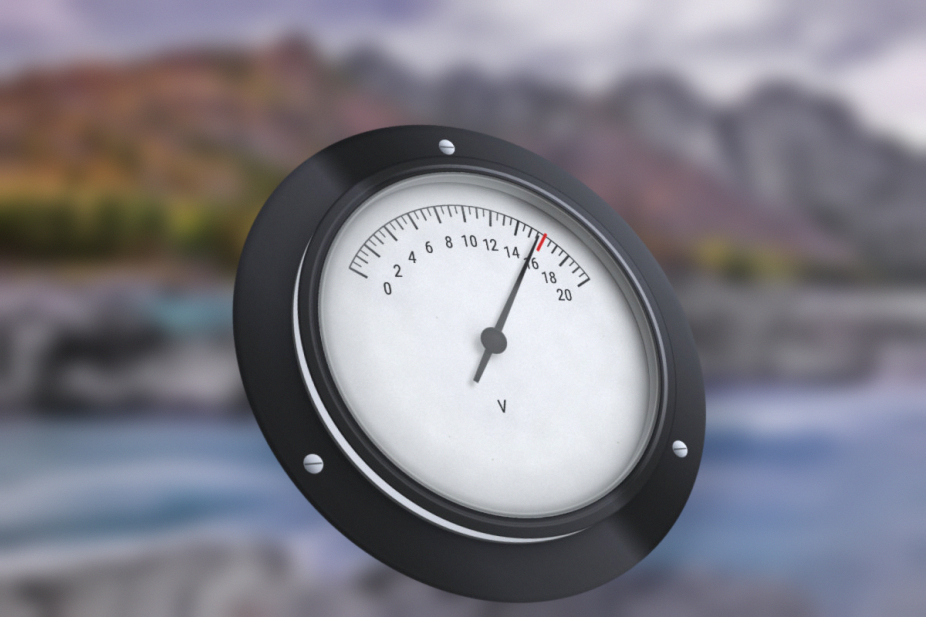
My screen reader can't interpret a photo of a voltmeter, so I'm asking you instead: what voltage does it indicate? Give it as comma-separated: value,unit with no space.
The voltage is 15.5,V
